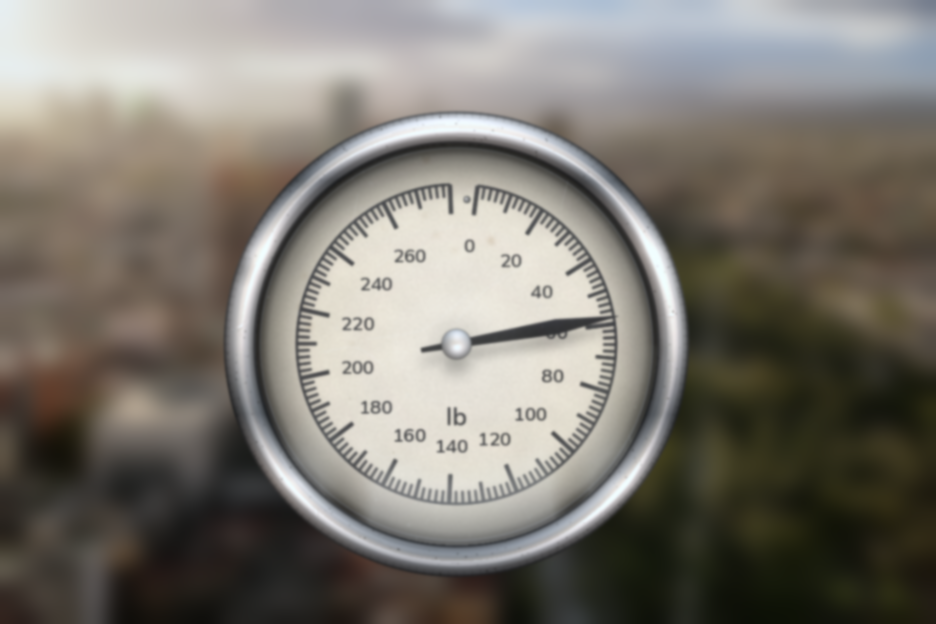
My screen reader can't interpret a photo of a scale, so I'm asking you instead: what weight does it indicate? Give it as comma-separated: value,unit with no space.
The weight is 58,lb
